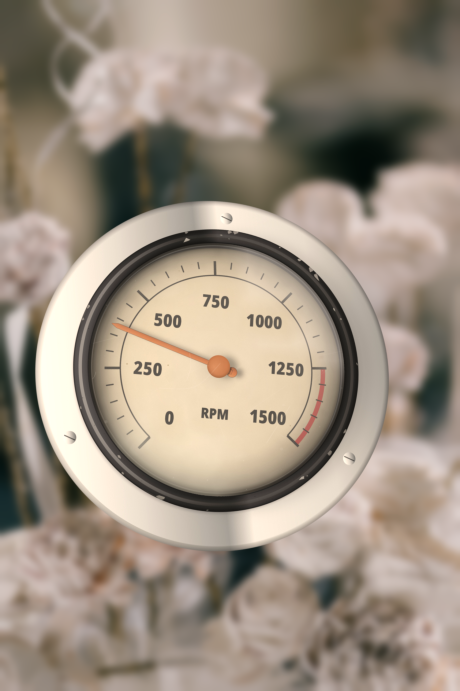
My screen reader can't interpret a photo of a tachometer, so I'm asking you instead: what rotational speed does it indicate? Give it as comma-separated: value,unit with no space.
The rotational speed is 375,rpm
